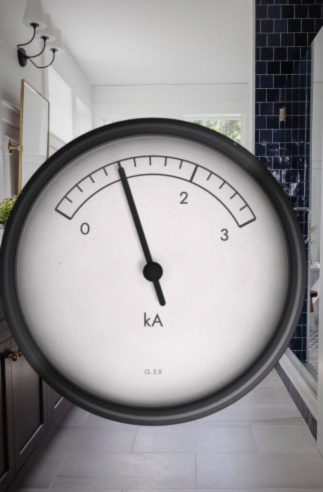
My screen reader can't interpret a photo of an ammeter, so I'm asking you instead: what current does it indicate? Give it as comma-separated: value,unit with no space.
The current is 1,kA
